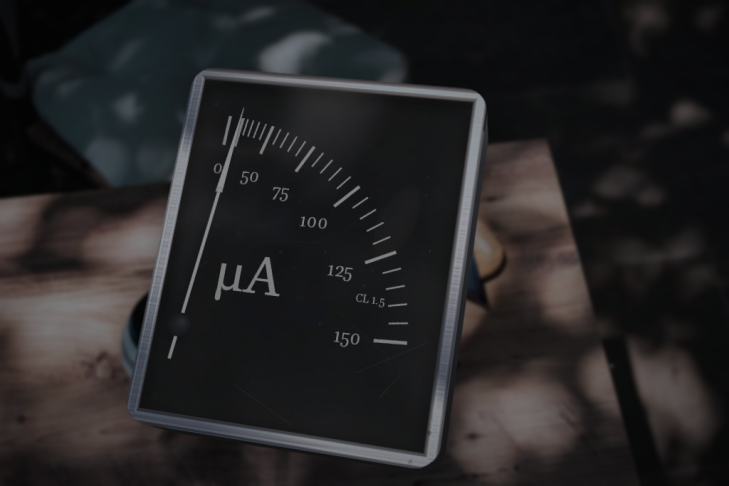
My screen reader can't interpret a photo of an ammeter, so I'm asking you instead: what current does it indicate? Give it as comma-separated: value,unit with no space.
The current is 25,µA
